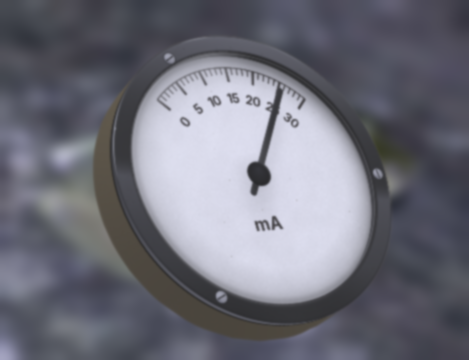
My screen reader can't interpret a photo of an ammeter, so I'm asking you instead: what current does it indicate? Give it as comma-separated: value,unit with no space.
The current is 25,mA
